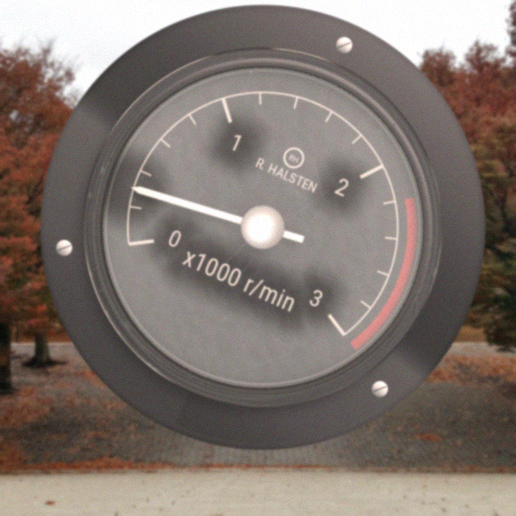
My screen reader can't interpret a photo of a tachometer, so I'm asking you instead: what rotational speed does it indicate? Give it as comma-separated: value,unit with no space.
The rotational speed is 300,rpm
